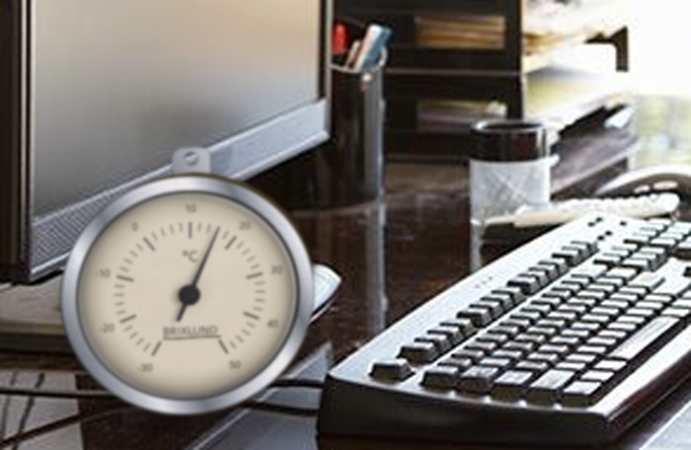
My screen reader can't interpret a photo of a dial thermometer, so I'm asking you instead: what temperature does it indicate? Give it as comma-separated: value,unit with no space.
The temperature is 16,°C
